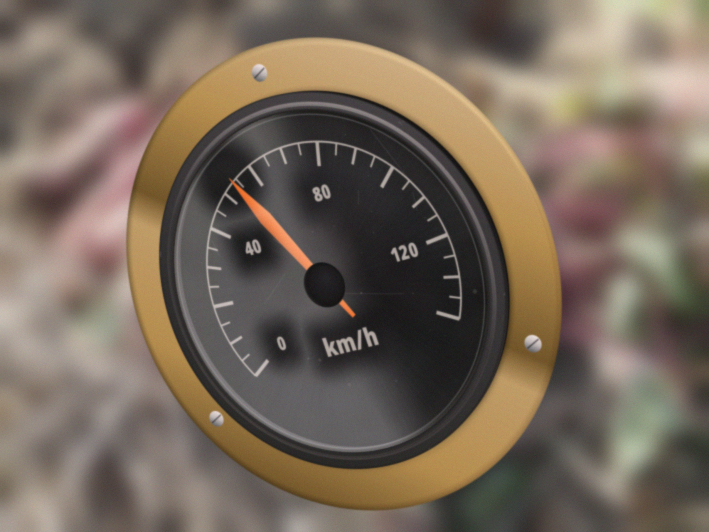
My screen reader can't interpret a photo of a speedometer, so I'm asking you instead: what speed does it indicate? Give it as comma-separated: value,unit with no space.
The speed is 55,km/h
